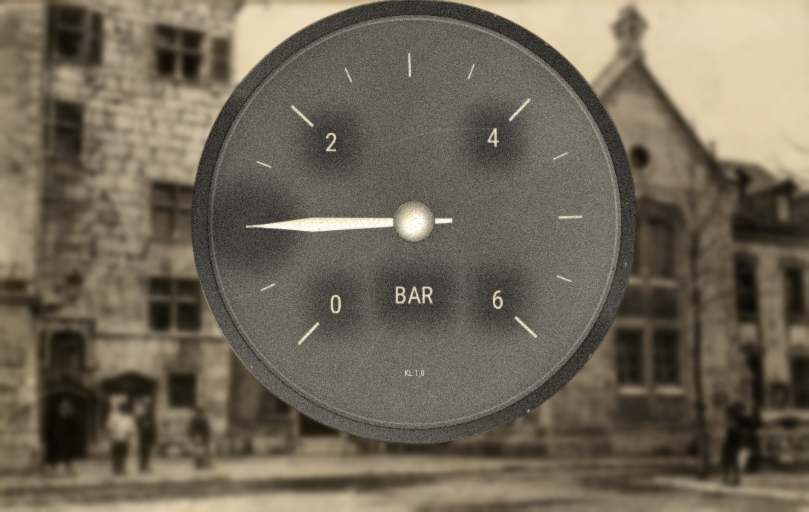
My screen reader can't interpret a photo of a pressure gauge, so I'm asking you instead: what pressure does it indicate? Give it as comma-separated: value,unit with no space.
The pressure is 1,bar
